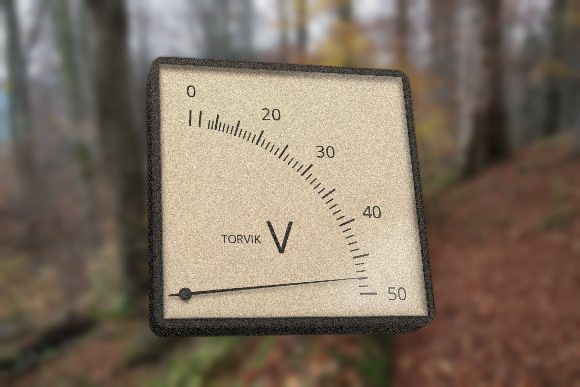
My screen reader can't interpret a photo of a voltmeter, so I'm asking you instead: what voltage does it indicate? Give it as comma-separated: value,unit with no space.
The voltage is 48,V
